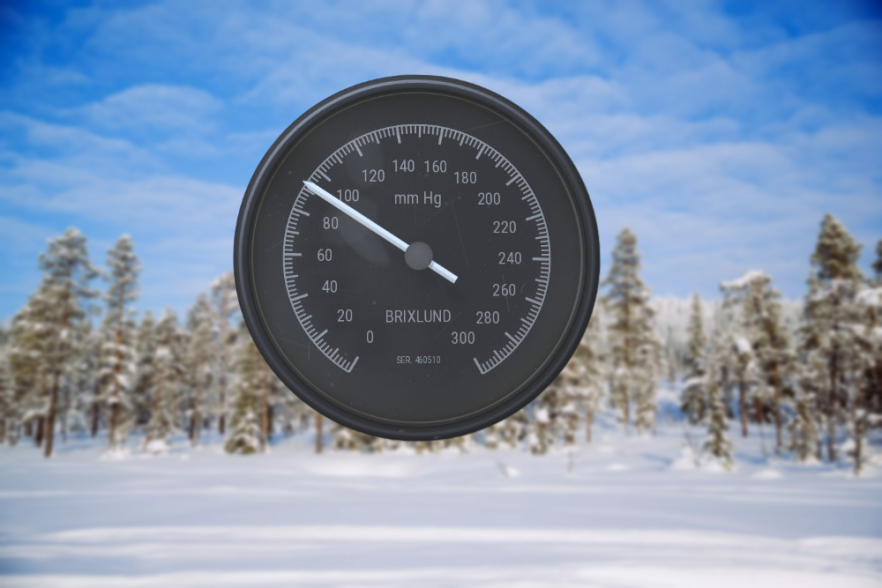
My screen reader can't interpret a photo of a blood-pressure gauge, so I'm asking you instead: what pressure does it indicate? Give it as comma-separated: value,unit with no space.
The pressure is 92,mmHg
